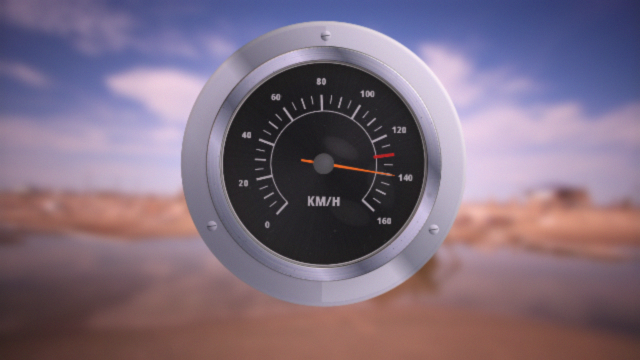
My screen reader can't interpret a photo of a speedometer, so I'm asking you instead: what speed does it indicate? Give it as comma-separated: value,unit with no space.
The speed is 140,km/h
